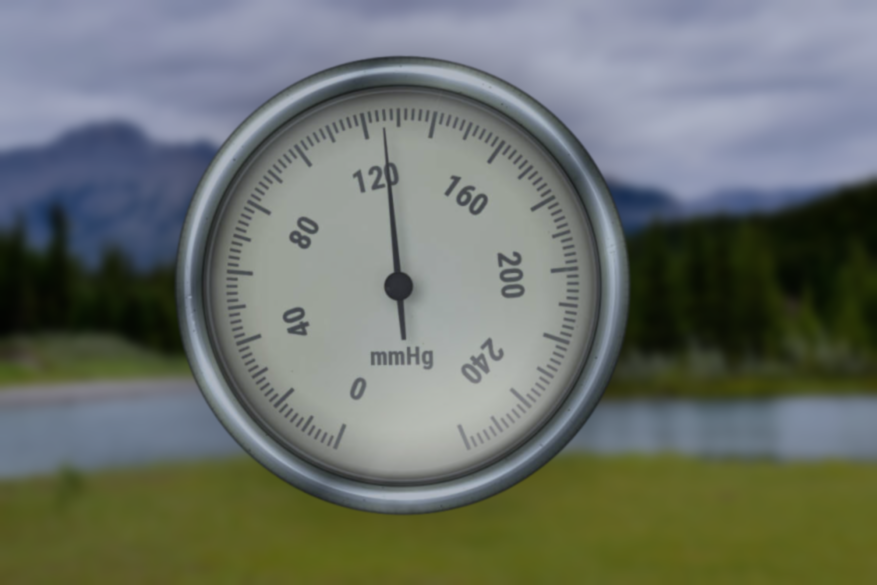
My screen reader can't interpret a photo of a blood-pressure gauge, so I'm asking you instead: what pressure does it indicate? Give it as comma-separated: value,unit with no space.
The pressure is 126,mmHg
